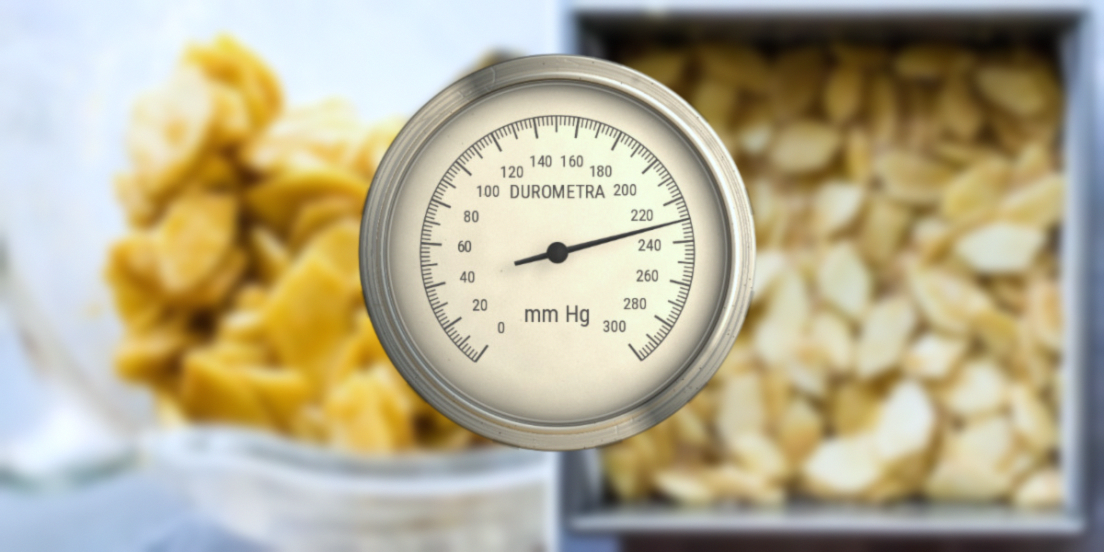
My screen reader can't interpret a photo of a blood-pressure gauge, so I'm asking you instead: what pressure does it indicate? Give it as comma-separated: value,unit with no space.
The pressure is 230,mmHg
